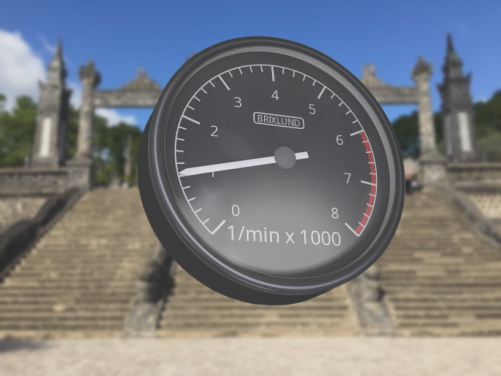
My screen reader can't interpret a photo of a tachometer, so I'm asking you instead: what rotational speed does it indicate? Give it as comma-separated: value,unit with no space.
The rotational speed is 1000,rpm
